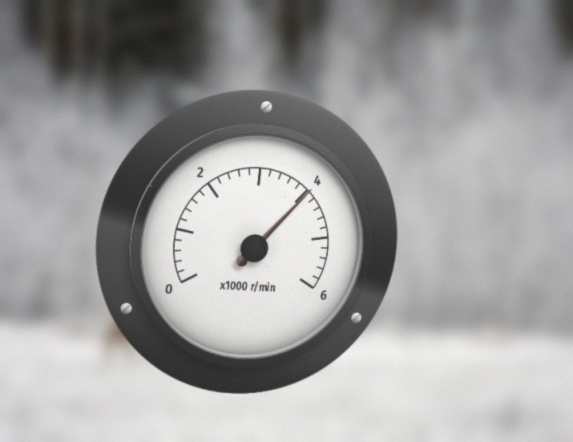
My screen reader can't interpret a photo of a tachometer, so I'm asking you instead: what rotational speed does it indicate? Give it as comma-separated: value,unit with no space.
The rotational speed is 4000,rpm
